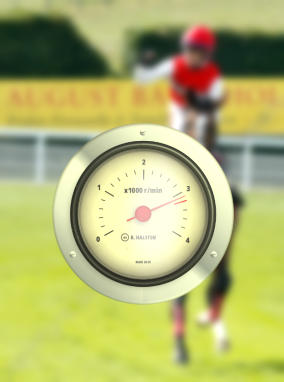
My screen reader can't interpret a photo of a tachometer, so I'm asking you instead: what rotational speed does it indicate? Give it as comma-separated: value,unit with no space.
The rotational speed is 3100,rpm
